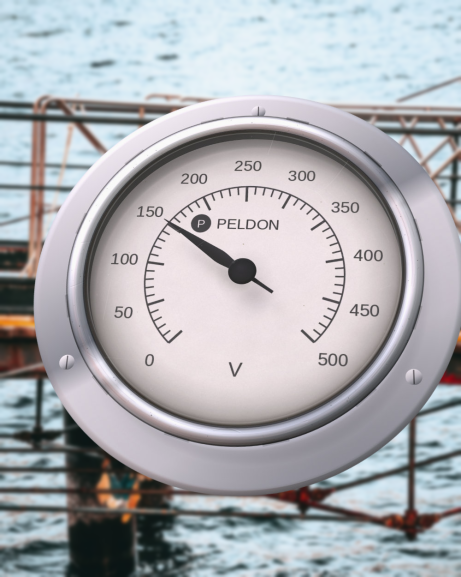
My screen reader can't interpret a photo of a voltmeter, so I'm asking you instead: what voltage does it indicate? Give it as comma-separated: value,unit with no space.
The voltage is 150,V
